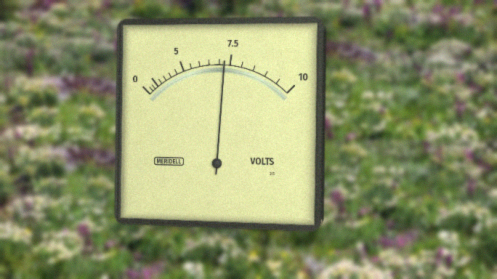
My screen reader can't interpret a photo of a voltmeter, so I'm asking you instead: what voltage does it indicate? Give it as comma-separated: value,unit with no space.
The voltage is 7.25,V
